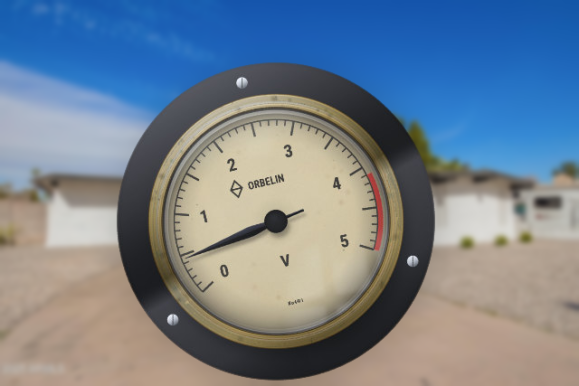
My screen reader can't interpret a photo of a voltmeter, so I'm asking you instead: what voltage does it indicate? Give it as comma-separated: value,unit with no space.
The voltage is 0.45,V
